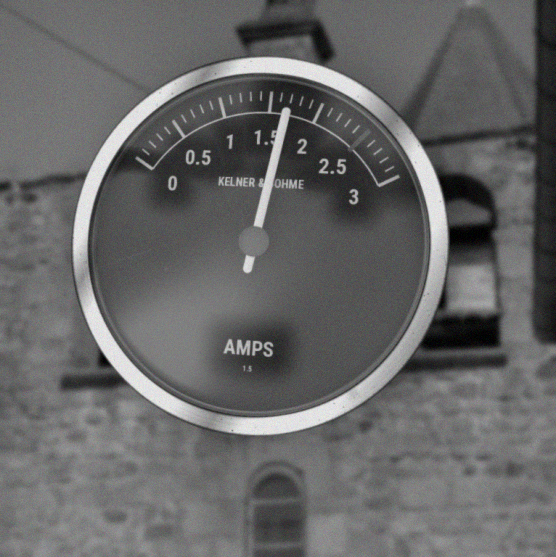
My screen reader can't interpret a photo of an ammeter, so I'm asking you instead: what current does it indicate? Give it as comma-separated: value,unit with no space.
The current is 1.7,A
